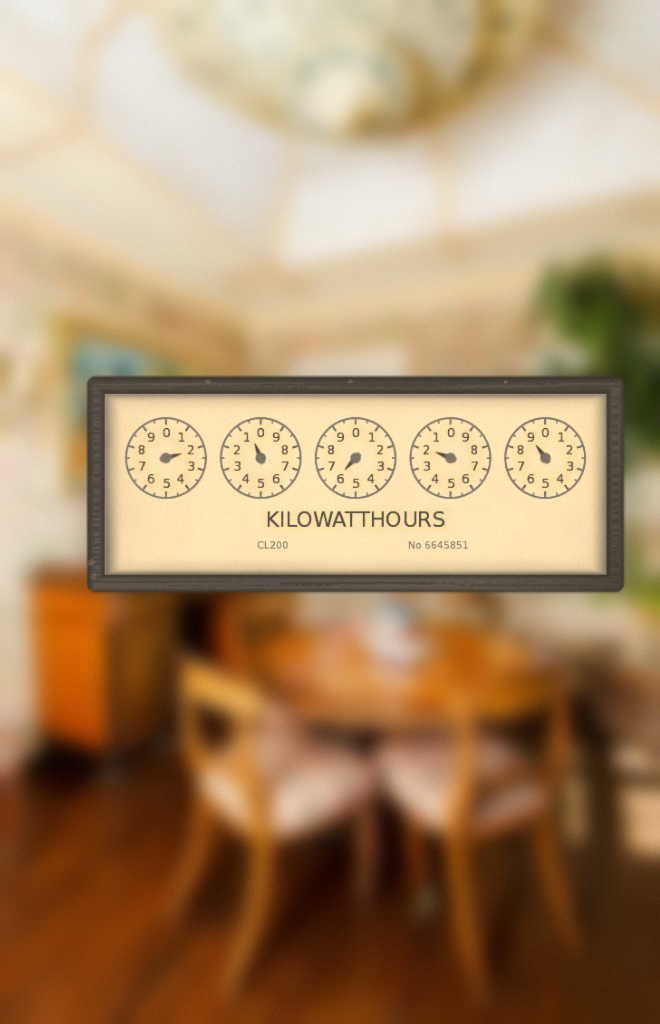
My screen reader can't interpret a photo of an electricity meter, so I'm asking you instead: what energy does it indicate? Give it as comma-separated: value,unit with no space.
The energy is 20619,kWh
